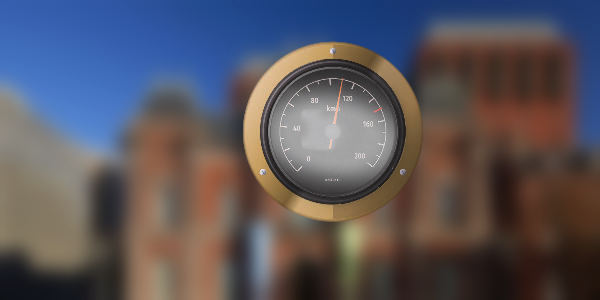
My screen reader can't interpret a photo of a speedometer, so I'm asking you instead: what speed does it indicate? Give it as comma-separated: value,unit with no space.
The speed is 110,km/h
